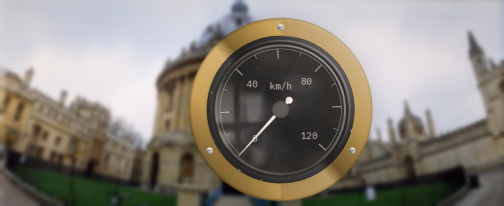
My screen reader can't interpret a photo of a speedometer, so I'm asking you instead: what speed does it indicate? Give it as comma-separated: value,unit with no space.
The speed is 0,km/h
